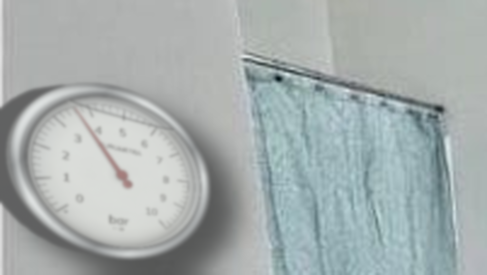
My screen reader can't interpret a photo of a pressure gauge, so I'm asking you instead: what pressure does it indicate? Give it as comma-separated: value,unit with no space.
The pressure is 3.6,bar
